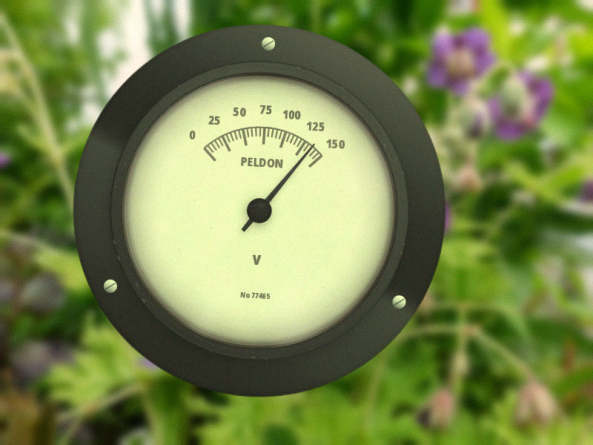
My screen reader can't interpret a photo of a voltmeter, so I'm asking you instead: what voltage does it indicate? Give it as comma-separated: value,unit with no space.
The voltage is 135,V
